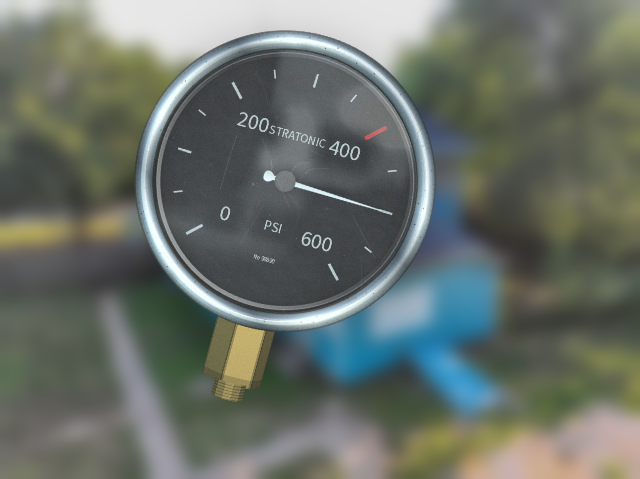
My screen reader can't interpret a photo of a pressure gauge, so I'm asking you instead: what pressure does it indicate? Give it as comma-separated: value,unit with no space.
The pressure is 500,psi
